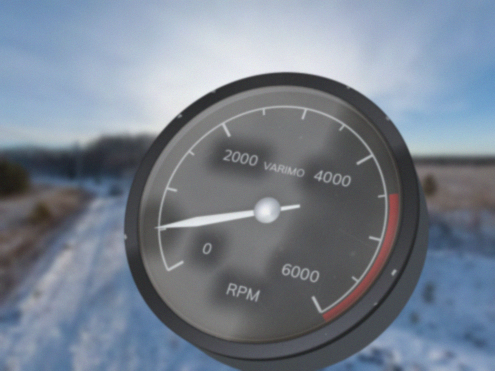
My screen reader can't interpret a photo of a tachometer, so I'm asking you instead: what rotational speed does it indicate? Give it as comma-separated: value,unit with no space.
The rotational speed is 500,rpm
